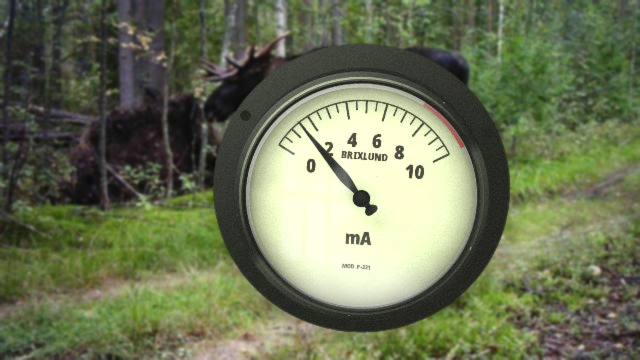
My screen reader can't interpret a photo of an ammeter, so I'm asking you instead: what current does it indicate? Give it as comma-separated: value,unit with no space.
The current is 1.5,mA
